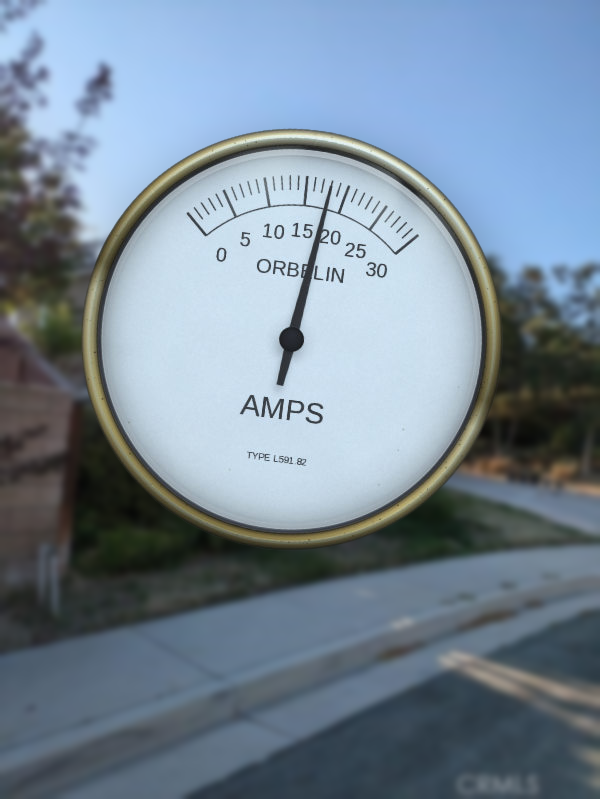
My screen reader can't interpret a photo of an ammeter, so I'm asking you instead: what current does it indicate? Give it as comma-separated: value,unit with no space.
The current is 18,A
